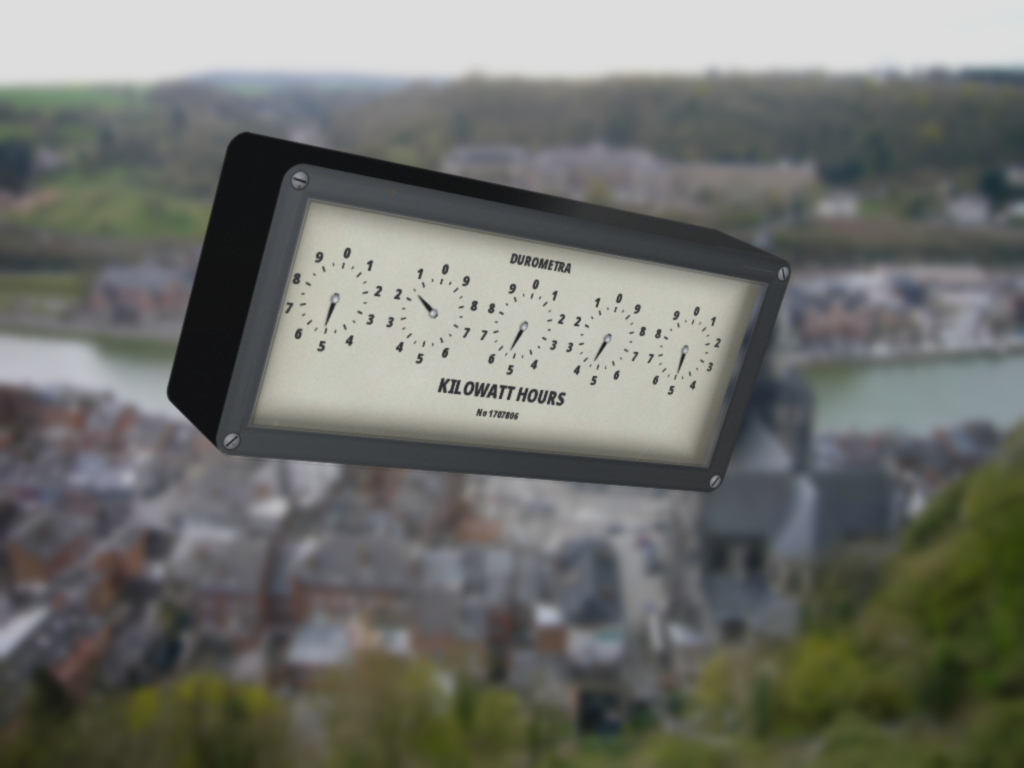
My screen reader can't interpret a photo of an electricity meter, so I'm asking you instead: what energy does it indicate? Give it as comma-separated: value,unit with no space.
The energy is 51545,kWh
